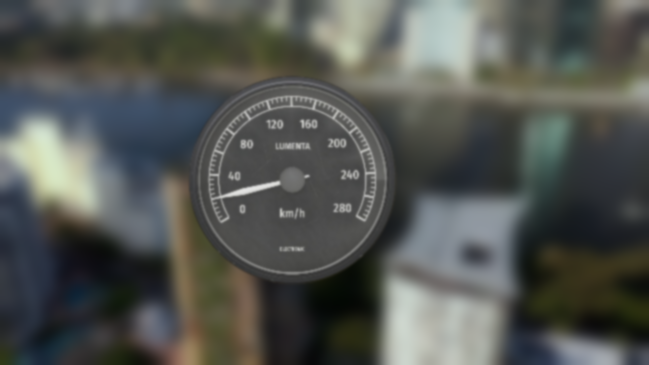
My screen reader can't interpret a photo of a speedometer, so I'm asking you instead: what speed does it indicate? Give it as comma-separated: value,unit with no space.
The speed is 20,km/h
